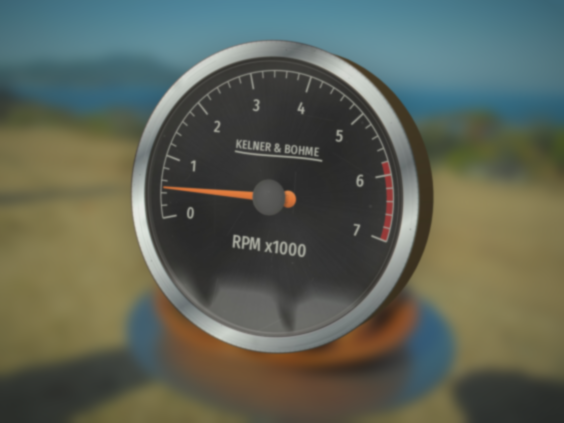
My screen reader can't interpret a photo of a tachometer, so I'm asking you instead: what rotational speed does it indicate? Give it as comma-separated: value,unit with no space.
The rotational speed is 500,rpm
